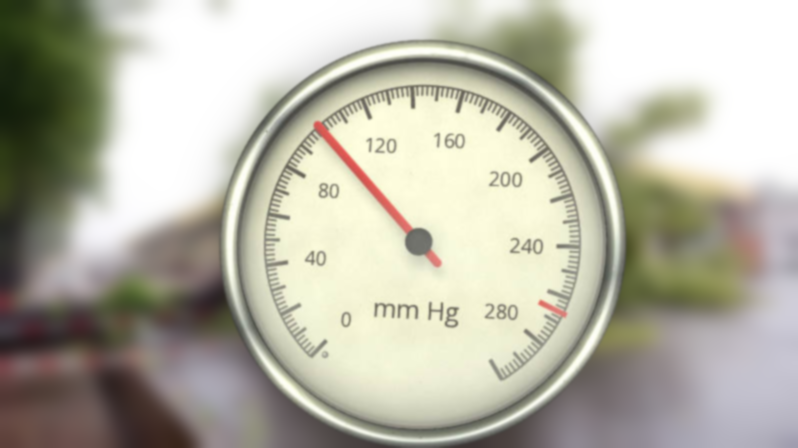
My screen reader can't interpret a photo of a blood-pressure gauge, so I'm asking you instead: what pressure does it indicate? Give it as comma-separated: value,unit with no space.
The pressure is 100,mmHg
